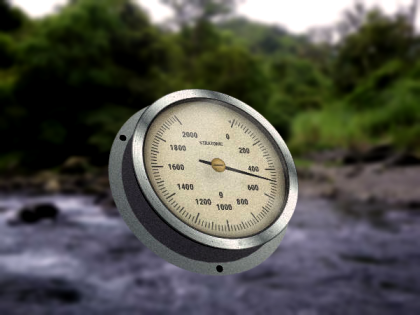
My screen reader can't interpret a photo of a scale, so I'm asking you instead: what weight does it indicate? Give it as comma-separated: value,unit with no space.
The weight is 500,g
